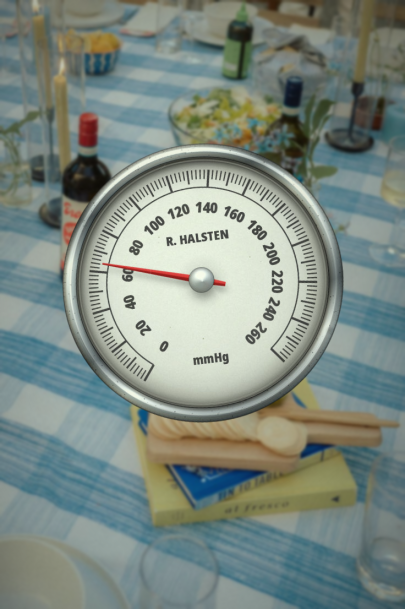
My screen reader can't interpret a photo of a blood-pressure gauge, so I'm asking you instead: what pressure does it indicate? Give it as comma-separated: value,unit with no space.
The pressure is 64,mmHg
